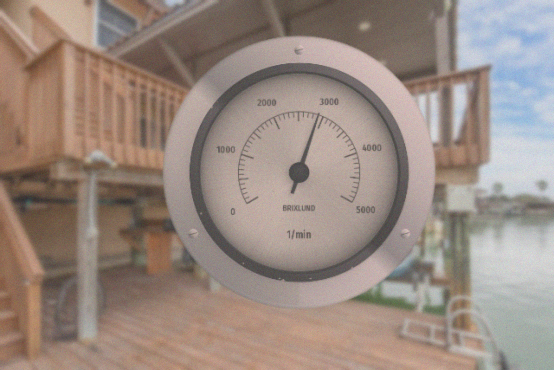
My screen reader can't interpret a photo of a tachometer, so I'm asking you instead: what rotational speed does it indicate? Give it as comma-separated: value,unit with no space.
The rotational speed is 2900,rpm
